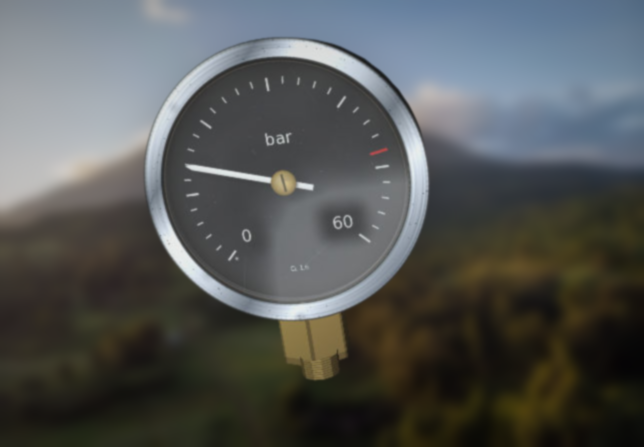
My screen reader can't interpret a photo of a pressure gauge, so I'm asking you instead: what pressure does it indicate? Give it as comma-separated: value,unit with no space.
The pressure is 14,bar
